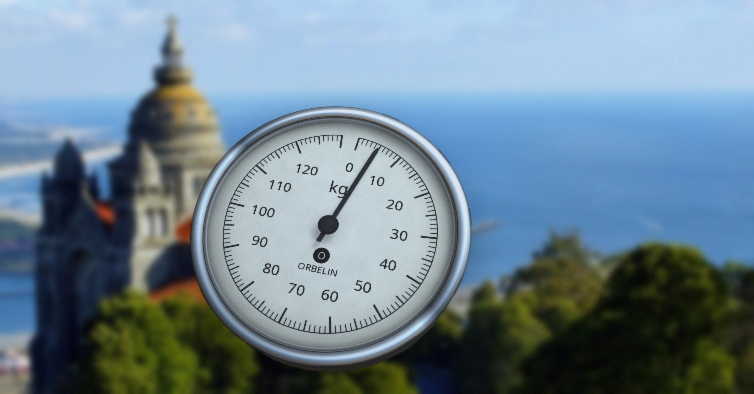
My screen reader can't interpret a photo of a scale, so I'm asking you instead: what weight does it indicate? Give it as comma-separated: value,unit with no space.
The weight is 5,kg
